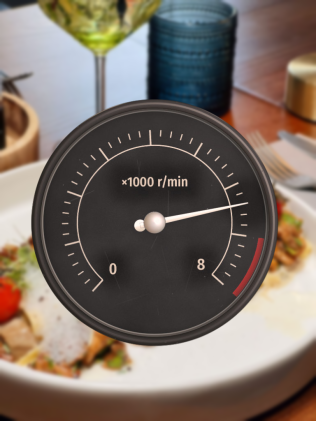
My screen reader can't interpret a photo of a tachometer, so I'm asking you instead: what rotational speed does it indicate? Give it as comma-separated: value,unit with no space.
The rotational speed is 6400,rpm
